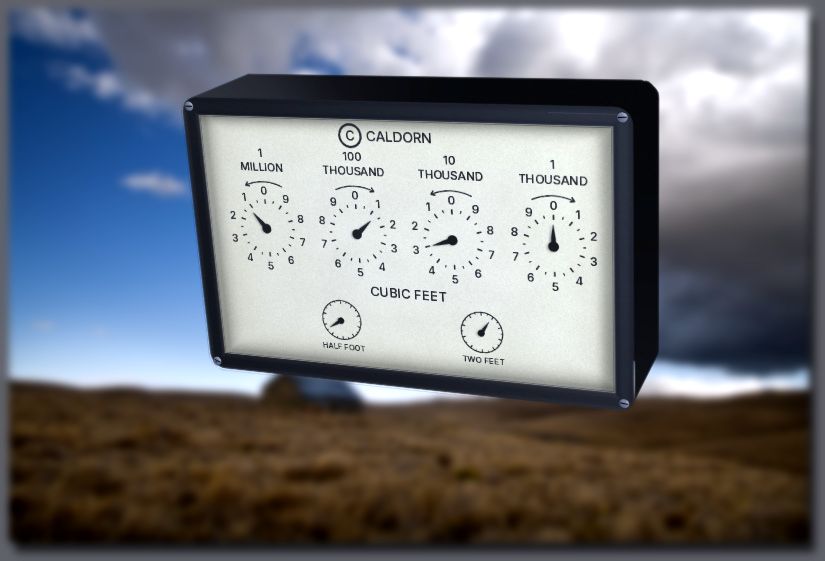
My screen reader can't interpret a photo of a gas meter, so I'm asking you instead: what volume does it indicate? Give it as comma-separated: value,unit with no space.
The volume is 113000,ft³
